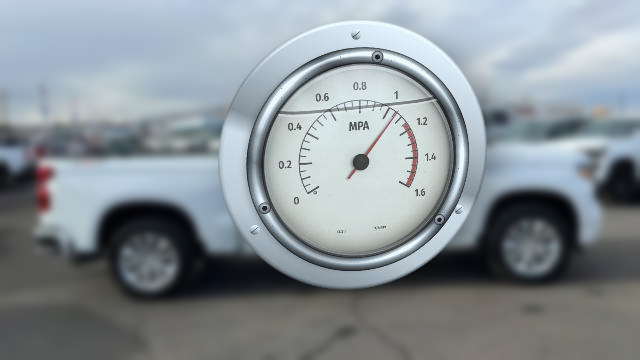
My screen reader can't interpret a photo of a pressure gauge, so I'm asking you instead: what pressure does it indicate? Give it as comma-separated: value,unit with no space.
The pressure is 1.05,MPa
